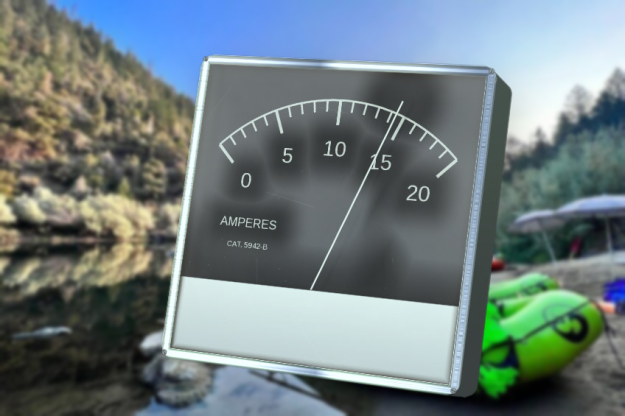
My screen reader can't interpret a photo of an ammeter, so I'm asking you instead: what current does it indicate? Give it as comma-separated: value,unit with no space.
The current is 14.5,A
